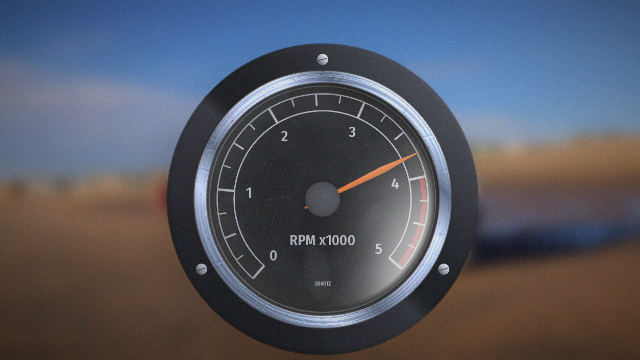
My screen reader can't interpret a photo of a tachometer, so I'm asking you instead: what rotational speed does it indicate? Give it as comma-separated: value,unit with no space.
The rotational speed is 3750,rpm
